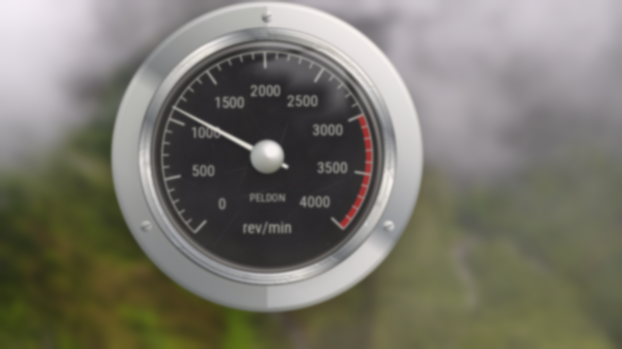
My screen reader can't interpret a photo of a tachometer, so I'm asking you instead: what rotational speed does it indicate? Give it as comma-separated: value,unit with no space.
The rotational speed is 1100,rpm
